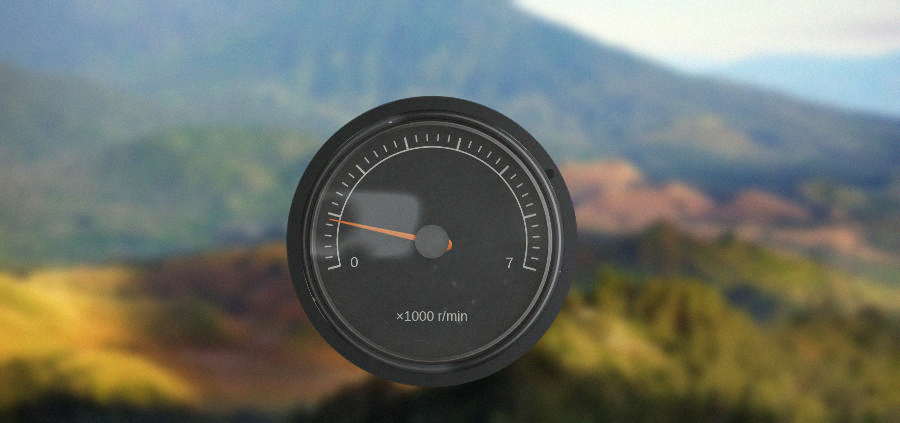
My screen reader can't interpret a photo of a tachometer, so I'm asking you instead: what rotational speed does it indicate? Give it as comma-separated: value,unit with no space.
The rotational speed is 900,rpm
